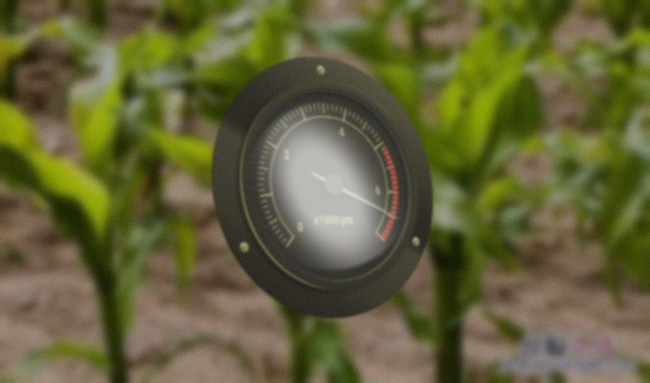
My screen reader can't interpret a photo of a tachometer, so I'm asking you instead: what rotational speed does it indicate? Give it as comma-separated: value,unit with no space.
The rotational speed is 6500,rpm
